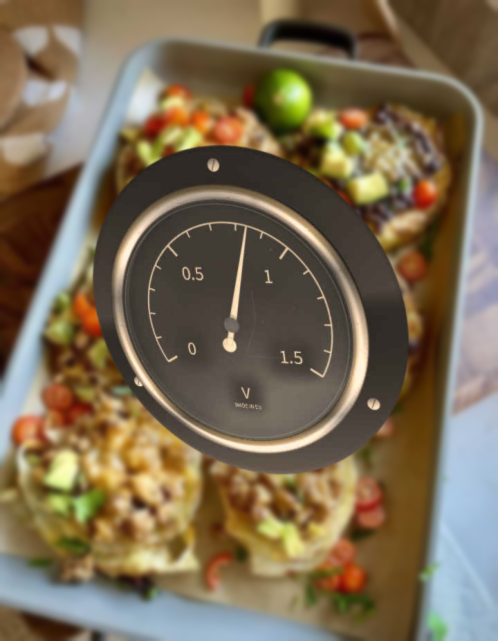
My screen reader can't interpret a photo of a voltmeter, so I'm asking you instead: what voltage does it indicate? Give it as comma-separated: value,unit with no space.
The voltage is 0.85,V
